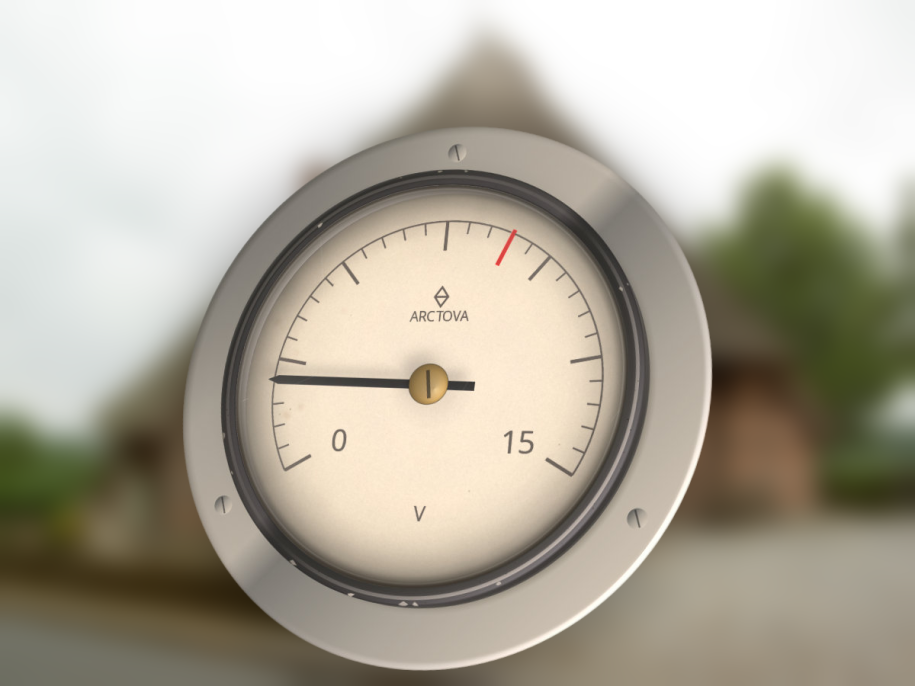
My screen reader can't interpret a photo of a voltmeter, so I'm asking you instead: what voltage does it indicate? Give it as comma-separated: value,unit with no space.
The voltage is 2,V
